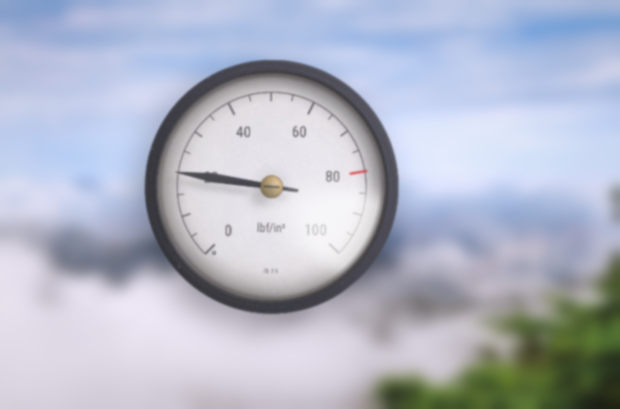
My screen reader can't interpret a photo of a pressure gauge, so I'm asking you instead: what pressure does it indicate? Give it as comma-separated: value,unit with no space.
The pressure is 20,psi
